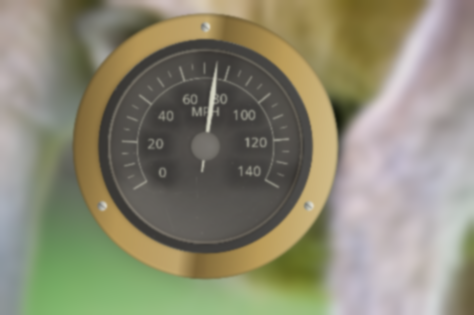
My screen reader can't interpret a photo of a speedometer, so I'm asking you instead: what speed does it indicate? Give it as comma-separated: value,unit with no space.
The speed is 75,mph
